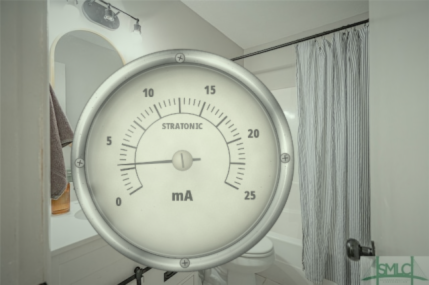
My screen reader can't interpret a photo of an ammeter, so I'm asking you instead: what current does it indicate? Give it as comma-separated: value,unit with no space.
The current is 3,mA
